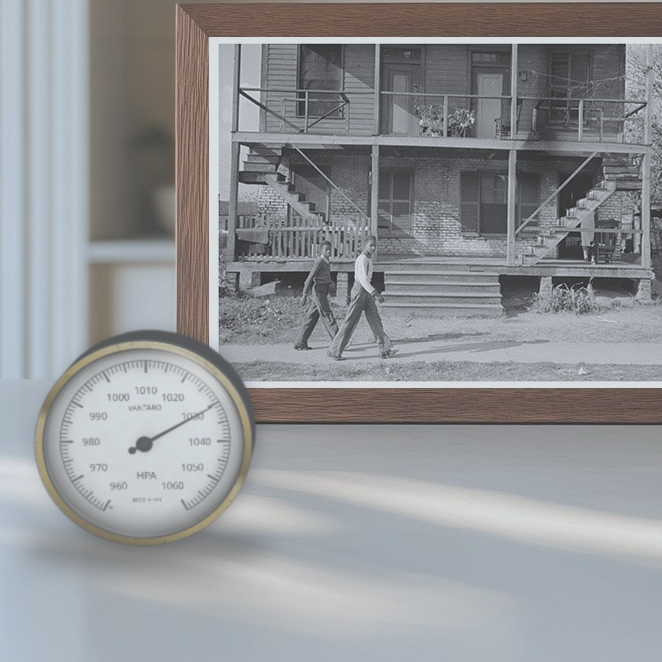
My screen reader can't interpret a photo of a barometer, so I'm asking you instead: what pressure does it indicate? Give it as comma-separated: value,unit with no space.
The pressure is 1030,hPa
